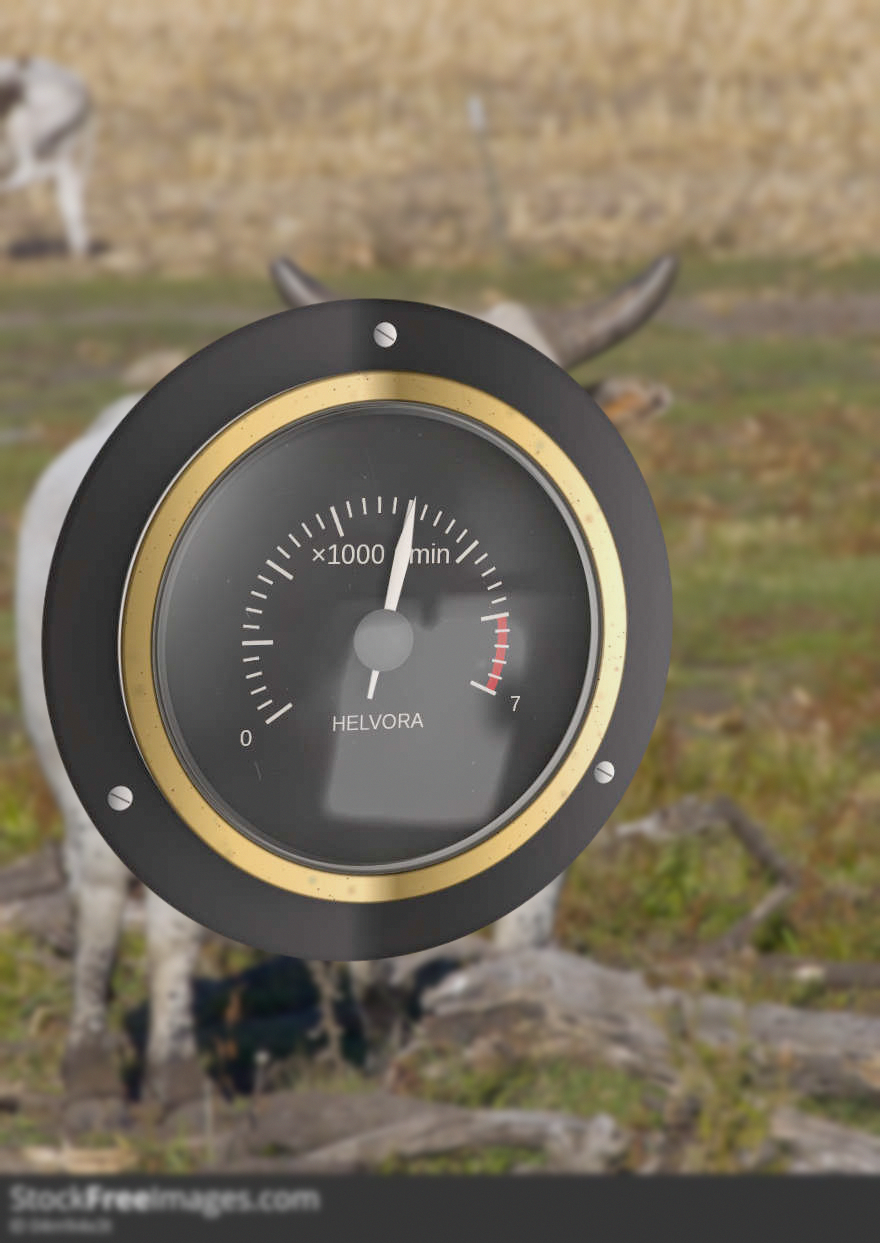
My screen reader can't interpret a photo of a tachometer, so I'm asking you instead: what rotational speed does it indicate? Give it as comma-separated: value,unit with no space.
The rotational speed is 4000,rpm
